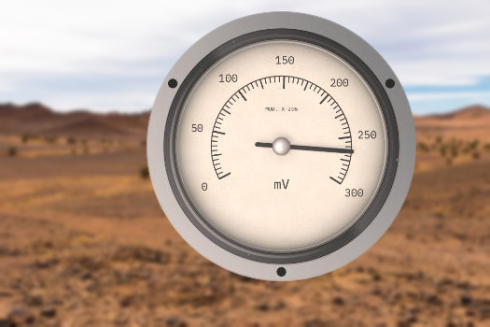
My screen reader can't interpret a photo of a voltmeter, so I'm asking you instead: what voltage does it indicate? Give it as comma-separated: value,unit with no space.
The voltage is 265,mV
